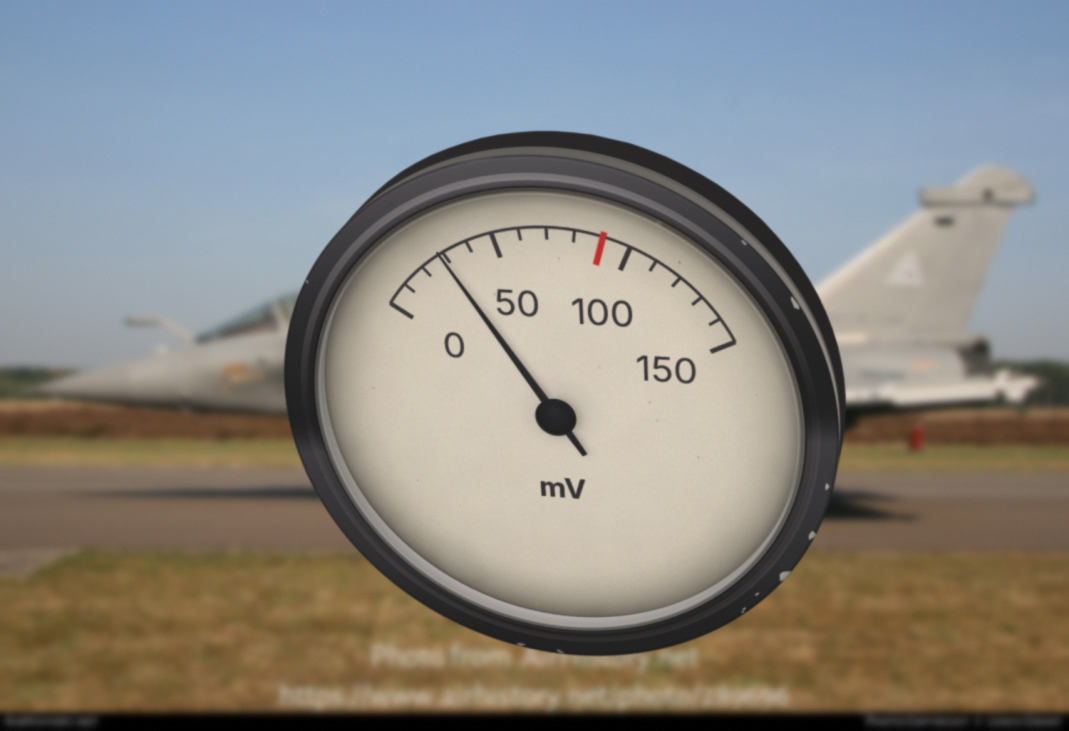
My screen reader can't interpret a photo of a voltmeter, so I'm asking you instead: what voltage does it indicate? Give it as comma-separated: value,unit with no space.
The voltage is 30,mV
